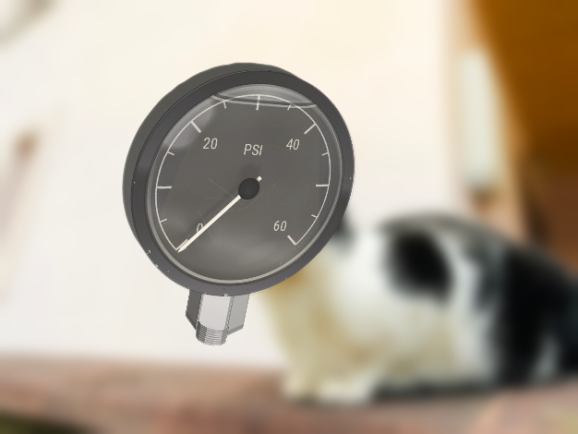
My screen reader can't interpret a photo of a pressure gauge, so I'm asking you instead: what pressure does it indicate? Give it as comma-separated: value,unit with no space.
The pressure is 0,psi
